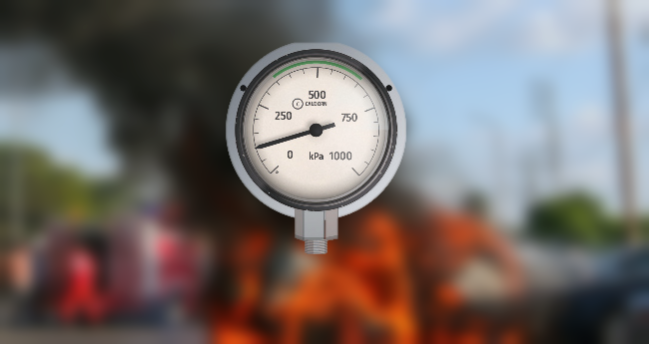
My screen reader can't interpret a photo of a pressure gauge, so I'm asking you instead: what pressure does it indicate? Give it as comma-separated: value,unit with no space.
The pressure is 100,kPa
